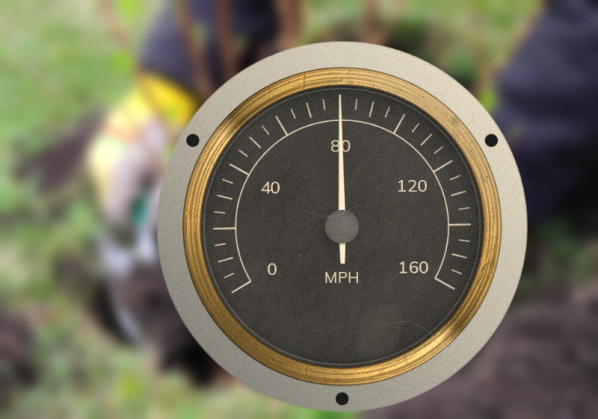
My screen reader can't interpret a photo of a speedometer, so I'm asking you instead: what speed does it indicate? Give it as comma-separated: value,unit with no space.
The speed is 80,mph
